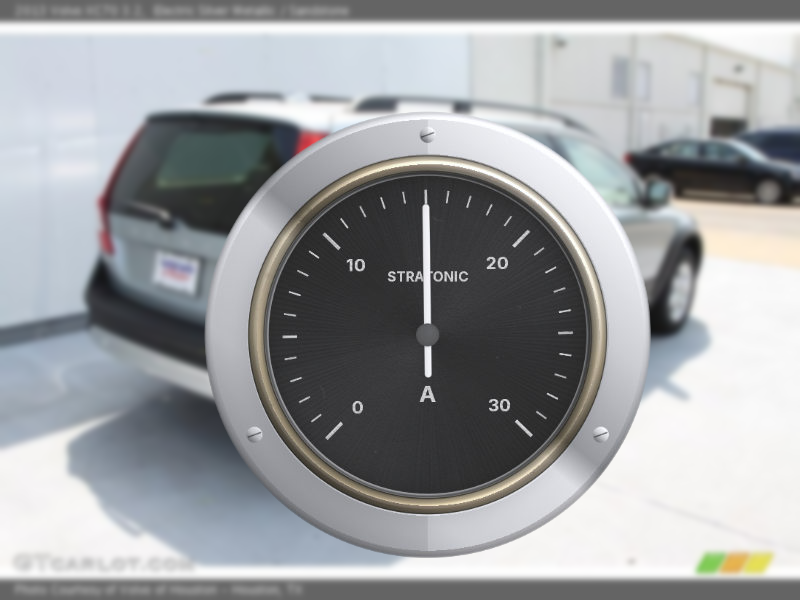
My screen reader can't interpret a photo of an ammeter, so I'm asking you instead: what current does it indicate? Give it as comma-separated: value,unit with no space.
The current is 15,A
